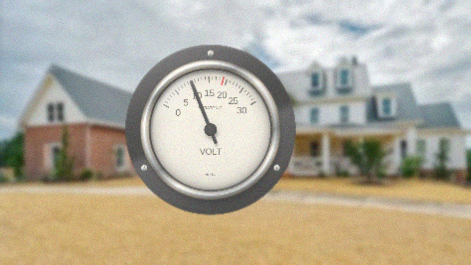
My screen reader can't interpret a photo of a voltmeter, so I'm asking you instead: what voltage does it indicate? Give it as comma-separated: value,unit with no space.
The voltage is 10,V
